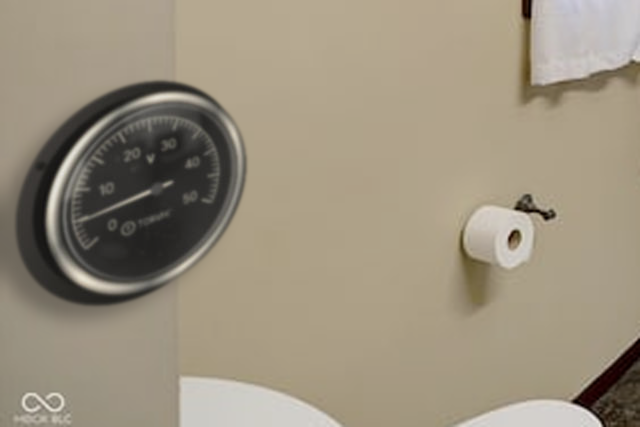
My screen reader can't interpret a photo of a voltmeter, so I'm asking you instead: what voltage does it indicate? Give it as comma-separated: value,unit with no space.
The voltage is 5,V
